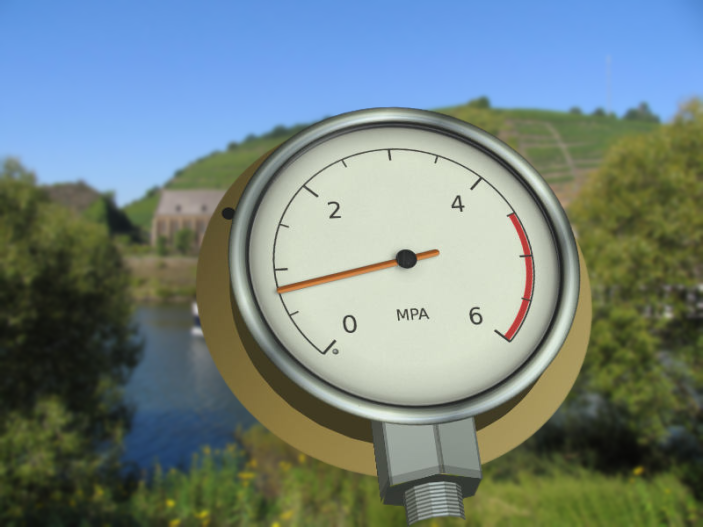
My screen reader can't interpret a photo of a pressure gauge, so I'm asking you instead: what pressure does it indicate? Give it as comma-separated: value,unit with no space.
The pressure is 0.75,MPa
